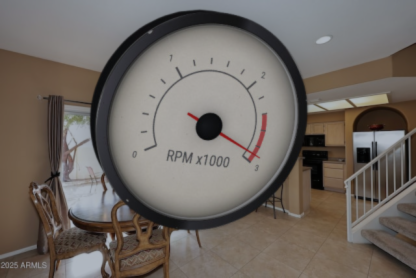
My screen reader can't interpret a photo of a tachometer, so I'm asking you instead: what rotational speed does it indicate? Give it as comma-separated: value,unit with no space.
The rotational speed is 2900,rpm
